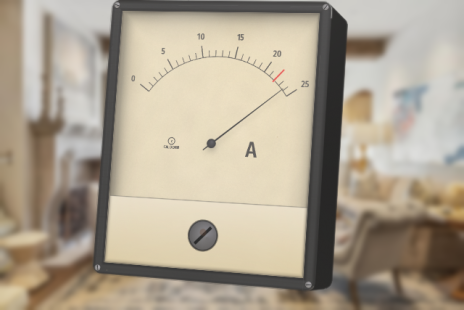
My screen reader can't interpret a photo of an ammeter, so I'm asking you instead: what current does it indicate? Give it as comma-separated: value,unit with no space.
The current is 24,A
